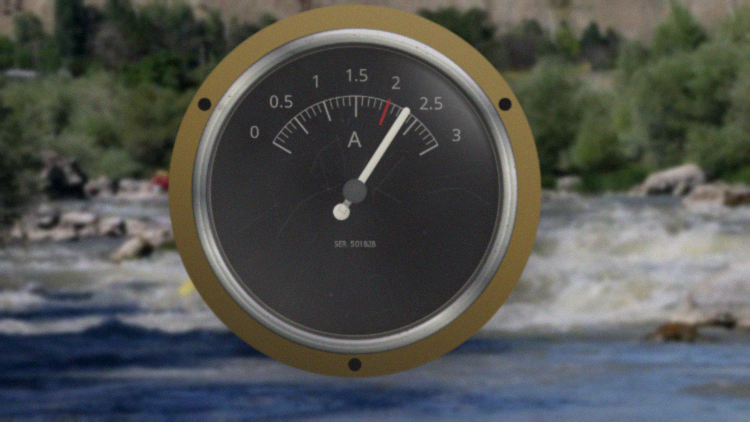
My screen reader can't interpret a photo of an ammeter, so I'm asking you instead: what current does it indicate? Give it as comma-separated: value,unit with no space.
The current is 2.3,A
